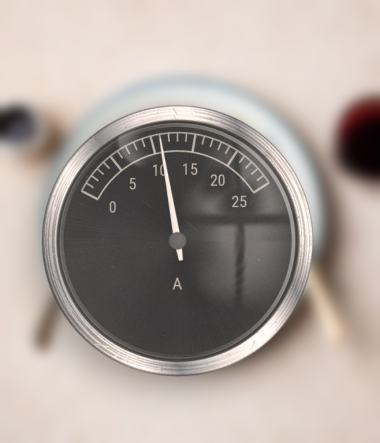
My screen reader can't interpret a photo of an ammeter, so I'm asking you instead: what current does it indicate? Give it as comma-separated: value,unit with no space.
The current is 11,A
